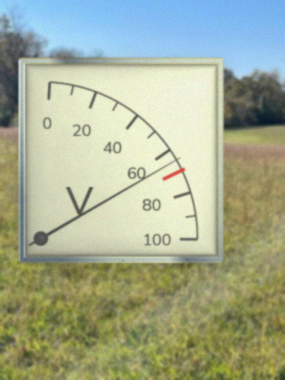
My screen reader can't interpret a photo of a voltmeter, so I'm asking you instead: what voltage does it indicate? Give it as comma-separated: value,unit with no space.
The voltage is 65,V
